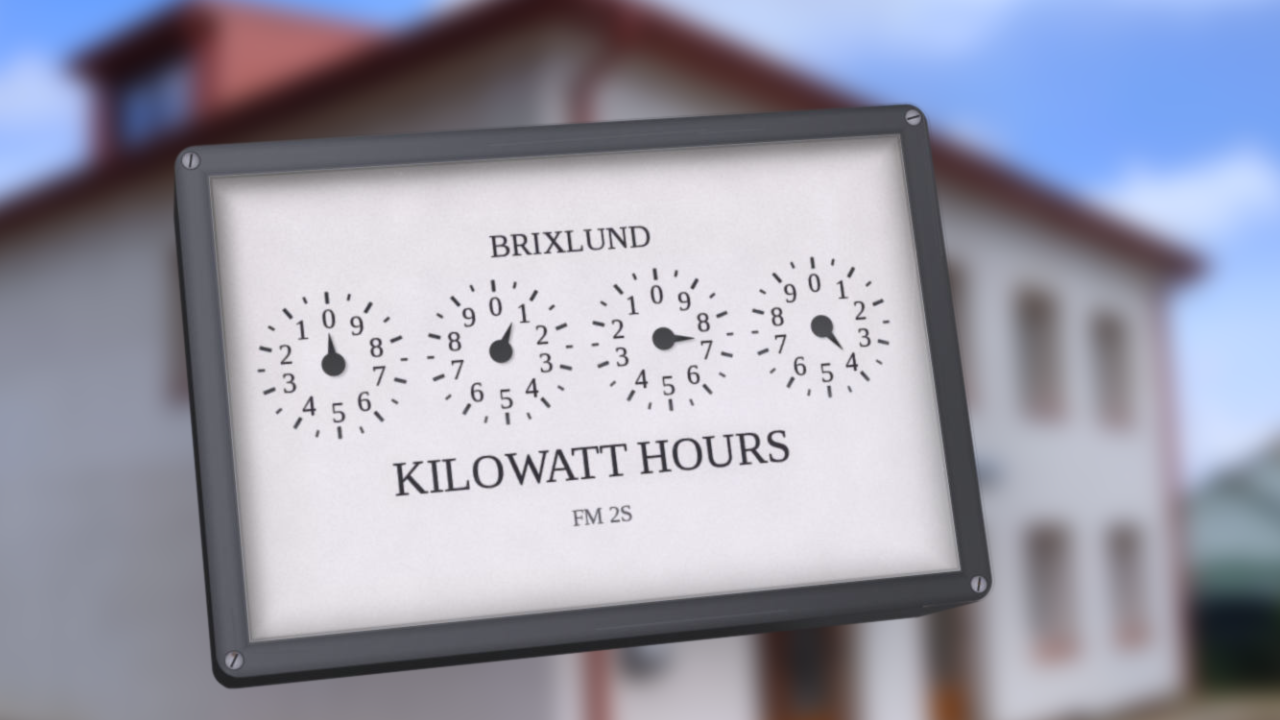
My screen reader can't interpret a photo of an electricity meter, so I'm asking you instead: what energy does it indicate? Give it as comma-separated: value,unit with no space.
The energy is 74,kWh
